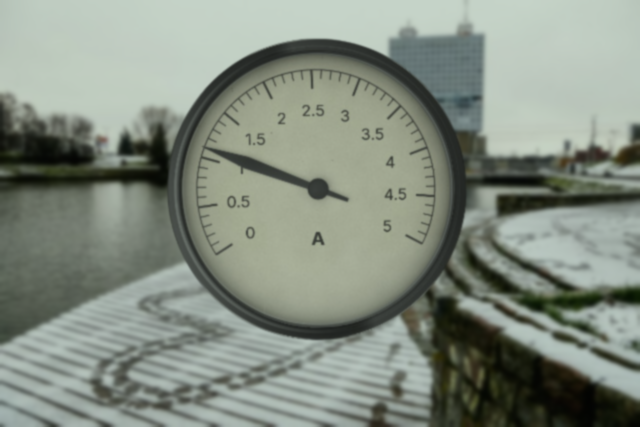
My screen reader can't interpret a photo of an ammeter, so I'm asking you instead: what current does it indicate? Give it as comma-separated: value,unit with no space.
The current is 1.1,A
